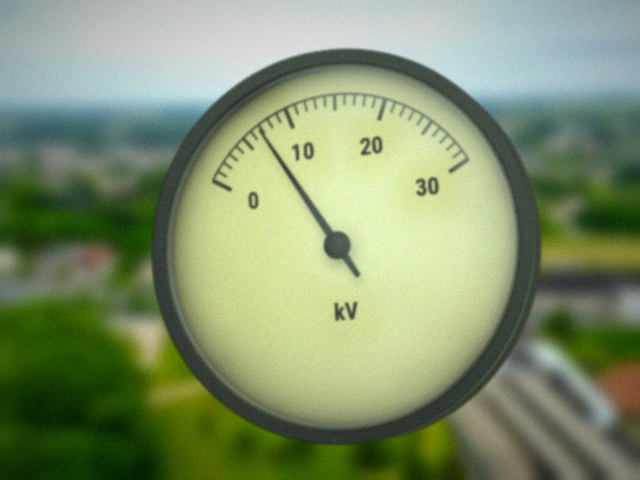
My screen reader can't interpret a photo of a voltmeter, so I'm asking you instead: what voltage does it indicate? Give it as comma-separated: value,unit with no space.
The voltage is 7,kV
